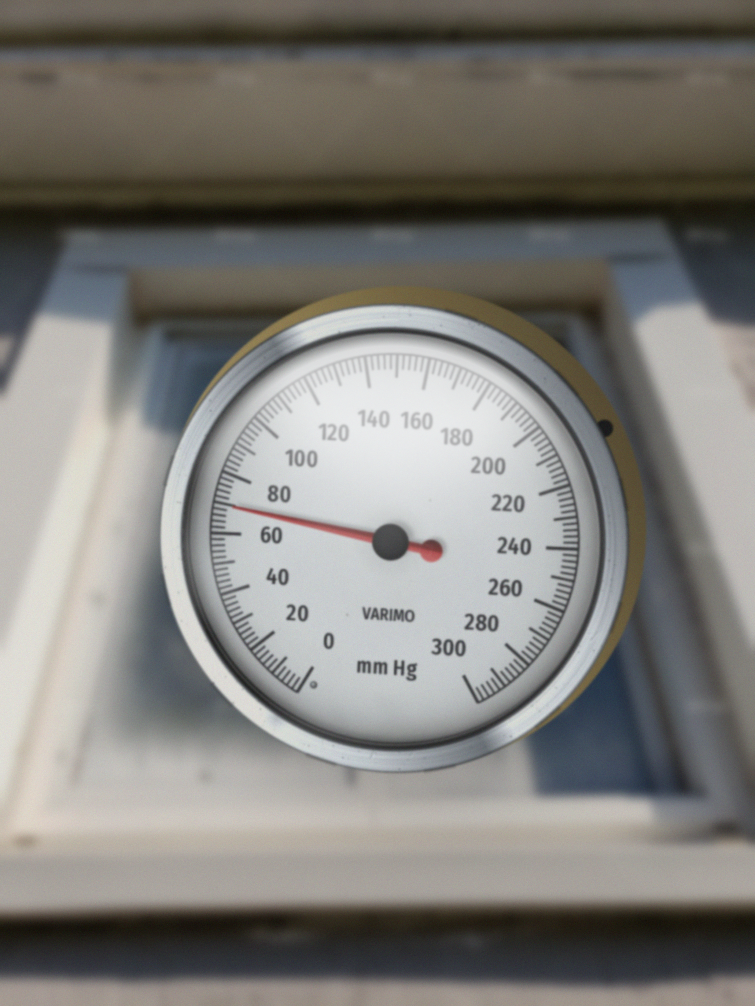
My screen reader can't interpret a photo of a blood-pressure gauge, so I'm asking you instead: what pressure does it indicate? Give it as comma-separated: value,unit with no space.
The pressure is 70,mmHg
